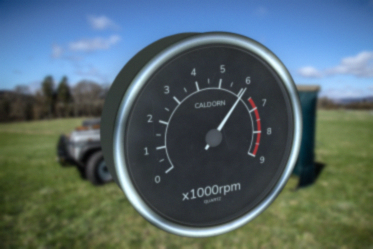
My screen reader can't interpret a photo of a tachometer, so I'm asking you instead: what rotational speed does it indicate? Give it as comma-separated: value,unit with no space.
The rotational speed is 6000,rpm
